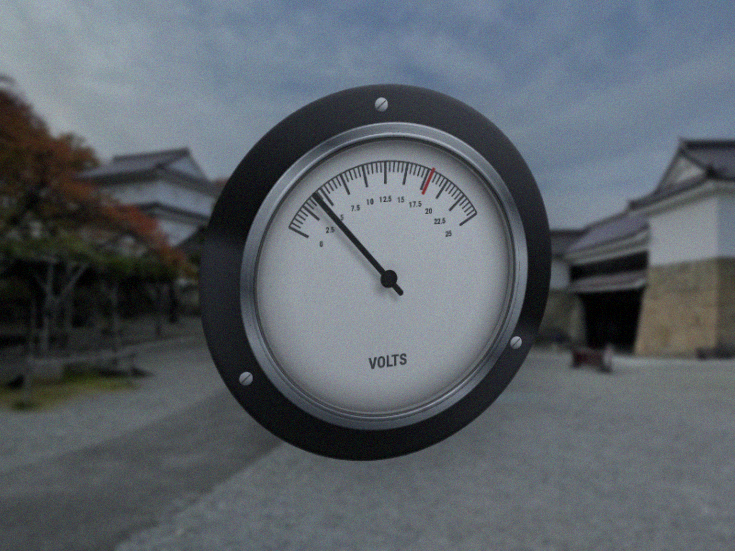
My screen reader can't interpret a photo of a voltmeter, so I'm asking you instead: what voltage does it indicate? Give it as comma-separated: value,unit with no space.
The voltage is 4,V
